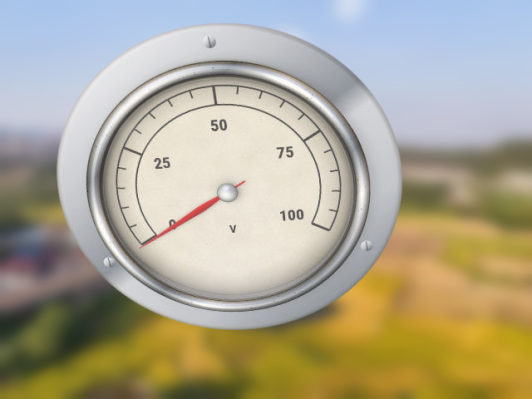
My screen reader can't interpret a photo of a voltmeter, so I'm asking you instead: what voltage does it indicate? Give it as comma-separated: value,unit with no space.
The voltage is 0,V
